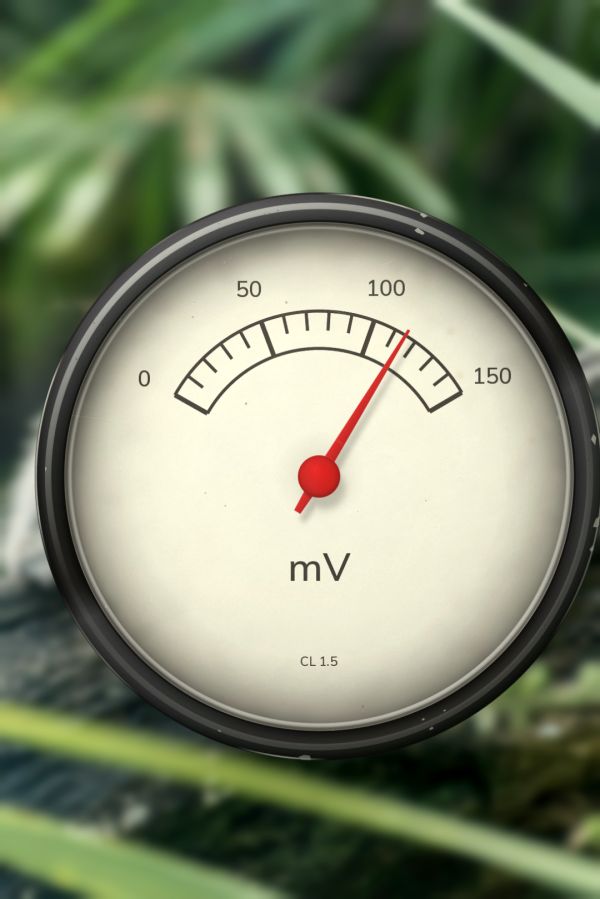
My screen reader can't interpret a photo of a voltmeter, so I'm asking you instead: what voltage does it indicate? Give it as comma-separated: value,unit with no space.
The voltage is 115,mV
